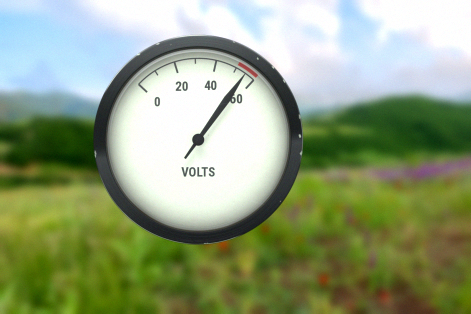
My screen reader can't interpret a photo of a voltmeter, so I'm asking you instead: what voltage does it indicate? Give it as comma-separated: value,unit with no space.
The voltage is 55,V
